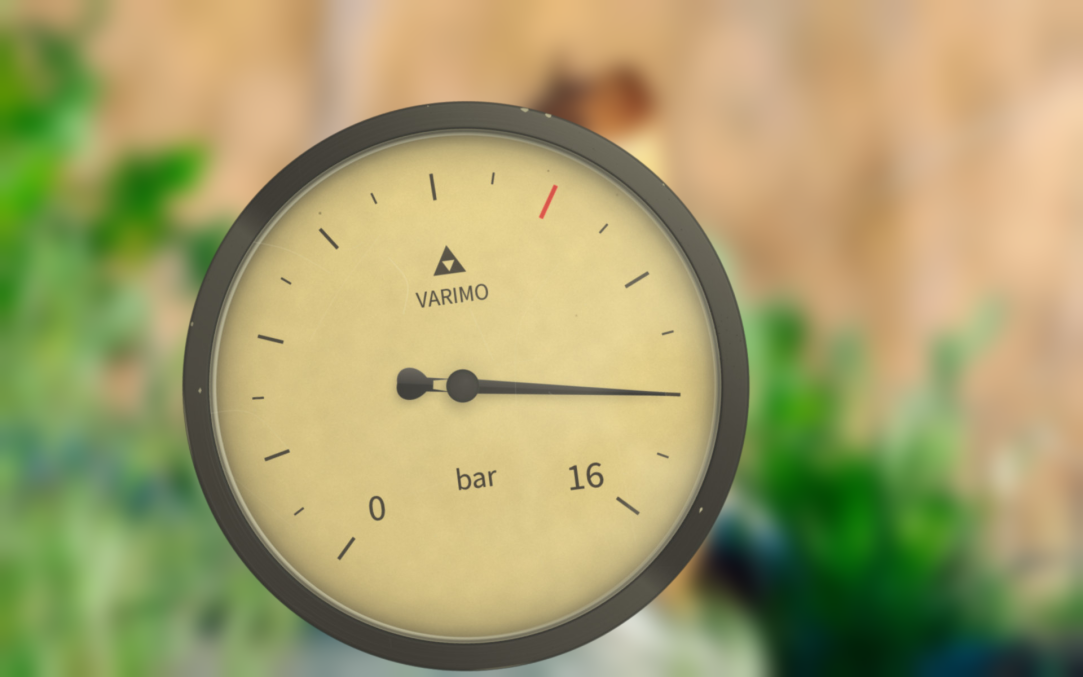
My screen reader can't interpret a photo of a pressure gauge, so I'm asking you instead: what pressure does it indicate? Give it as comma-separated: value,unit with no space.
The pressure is 14,bar
